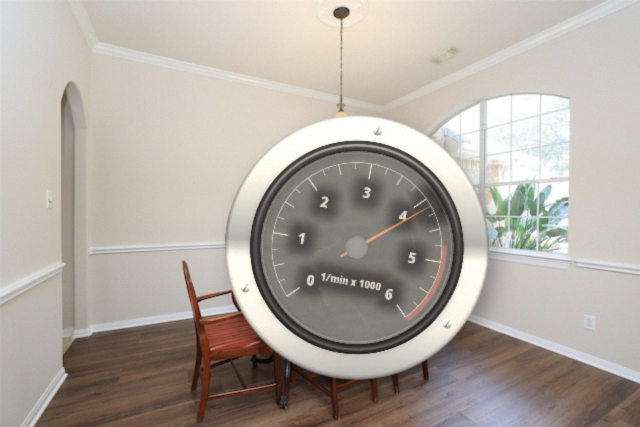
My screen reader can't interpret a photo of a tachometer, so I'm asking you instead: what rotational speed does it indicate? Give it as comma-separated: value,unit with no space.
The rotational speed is 4125,rpm
